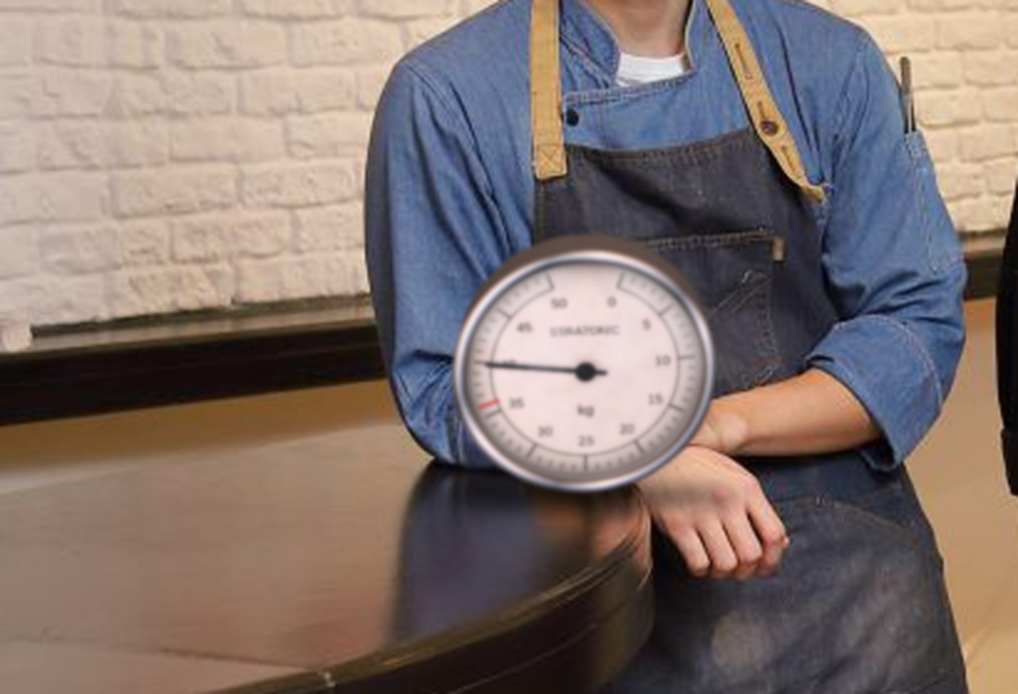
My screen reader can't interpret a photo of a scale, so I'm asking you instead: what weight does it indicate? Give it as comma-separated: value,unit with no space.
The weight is 40,kg
